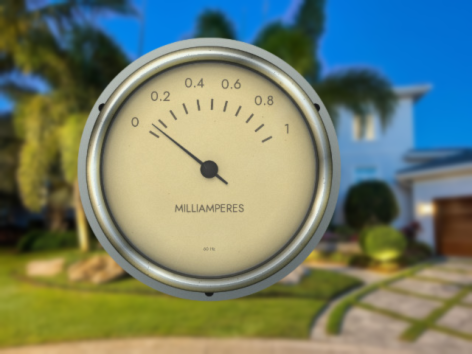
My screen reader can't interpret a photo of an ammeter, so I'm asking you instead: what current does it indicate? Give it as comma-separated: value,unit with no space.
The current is 0.05,mA
